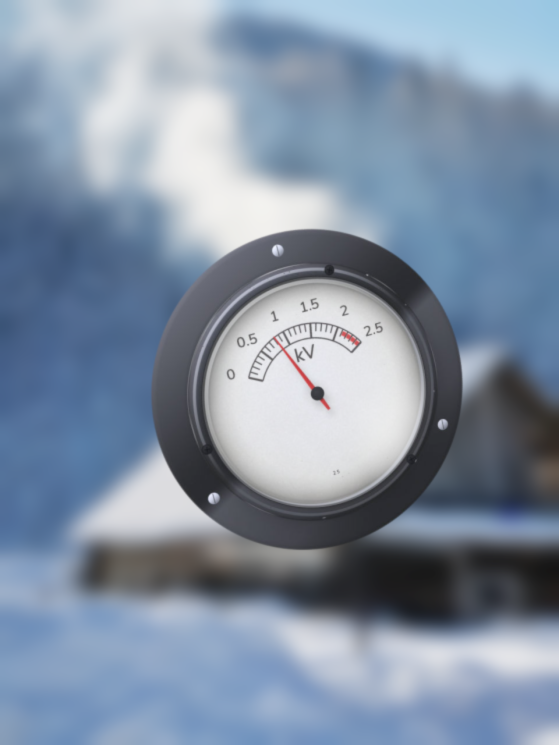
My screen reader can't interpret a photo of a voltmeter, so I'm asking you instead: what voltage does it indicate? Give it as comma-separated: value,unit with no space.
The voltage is 0.8,kV
